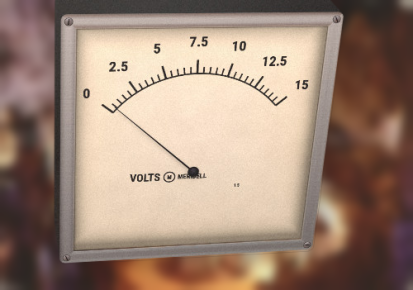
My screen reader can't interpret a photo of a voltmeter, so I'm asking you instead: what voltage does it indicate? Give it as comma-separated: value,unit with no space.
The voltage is 0.5,V
